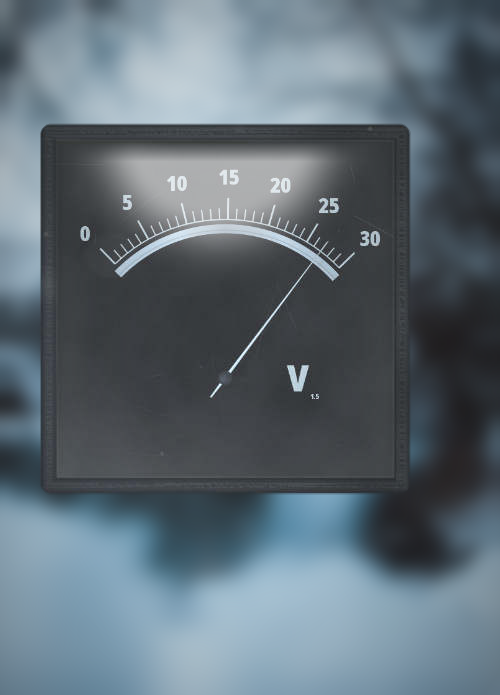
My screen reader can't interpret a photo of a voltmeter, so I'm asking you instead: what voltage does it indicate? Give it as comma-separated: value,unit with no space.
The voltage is 27,V
